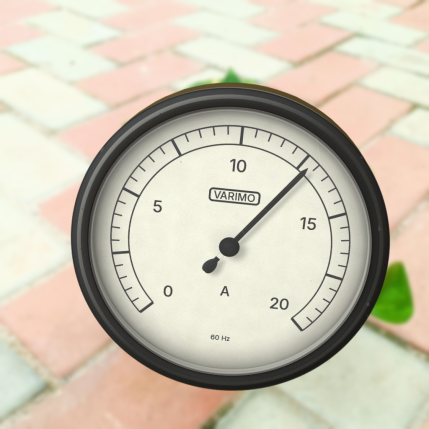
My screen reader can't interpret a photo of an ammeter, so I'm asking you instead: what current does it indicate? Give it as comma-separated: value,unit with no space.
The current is 12.75,A
